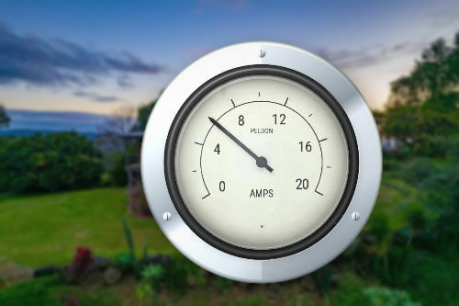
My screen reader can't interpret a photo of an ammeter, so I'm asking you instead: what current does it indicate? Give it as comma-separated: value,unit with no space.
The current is 6,A
